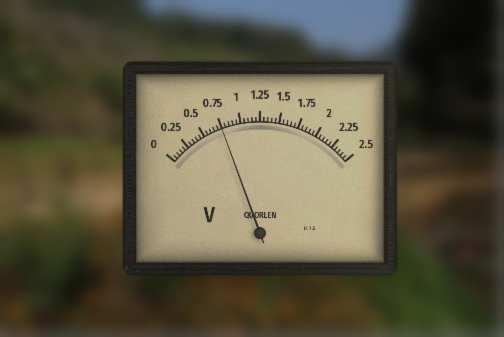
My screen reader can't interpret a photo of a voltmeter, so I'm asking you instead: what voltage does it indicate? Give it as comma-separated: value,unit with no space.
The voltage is 0.75,V
